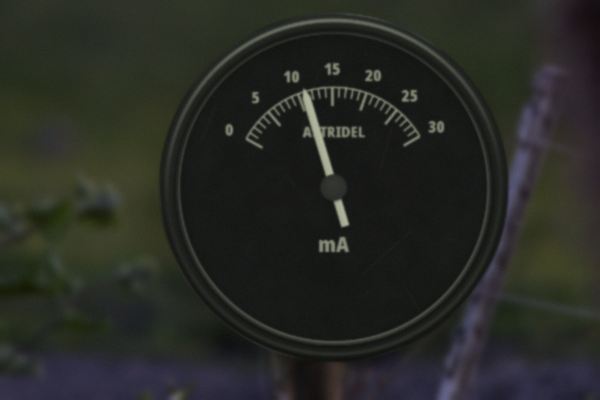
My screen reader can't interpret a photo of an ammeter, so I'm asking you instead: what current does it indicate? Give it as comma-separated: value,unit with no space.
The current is 11,mA
